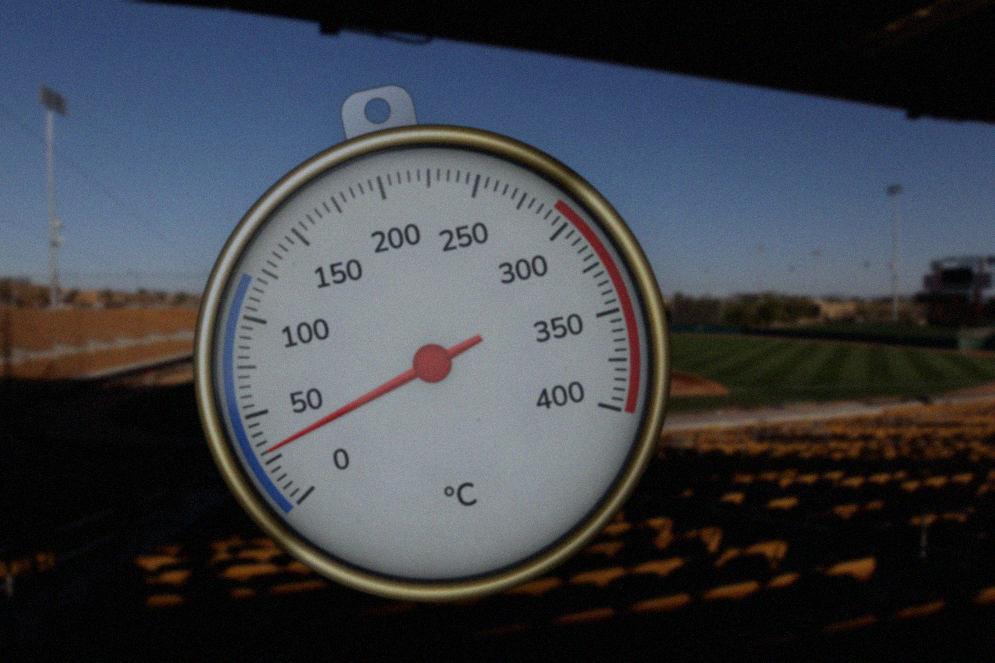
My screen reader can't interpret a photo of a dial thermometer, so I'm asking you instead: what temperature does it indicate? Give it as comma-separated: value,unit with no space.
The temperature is 30,°C
